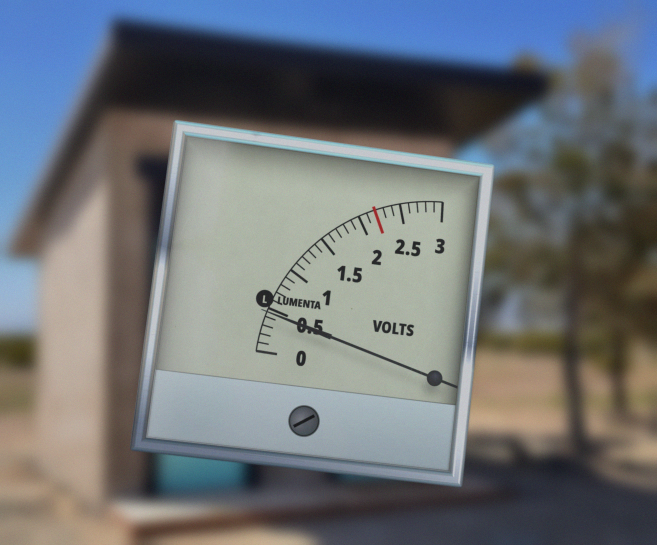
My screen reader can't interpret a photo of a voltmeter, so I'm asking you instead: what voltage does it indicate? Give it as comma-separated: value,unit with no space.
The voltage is 0.45,V
